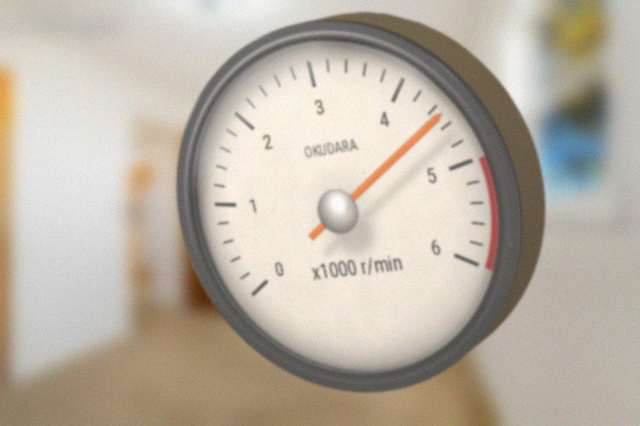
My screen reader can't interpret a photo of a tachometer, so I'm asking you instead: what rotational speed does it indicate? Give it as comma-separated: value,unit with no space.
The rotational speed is 4500,rpm
